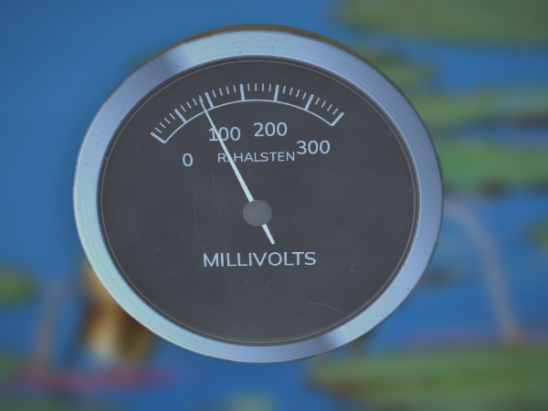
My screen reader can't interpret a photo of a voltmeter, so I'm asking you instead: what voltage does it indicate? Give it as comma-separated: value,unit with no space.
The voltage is 90,mV
